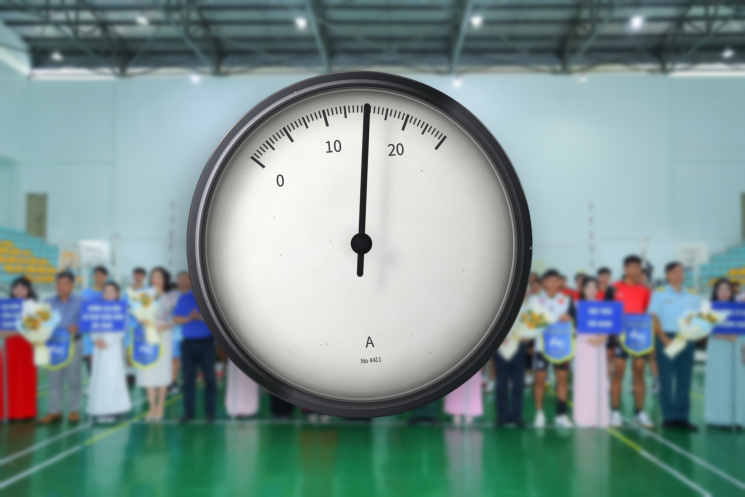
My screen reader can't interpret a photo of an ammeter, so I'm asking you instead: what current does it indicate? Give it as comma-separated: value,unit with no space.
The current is 15,A
